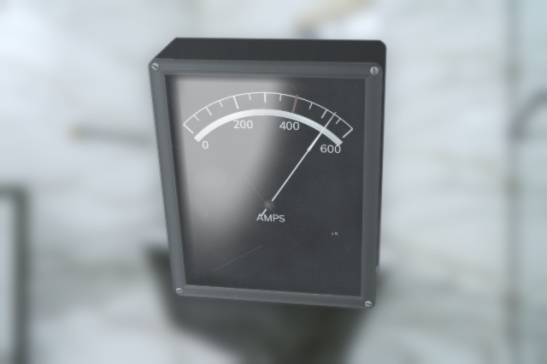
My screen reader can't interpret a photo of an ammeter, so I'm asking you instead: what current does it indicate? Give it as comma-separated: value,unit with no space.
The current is 525,A
